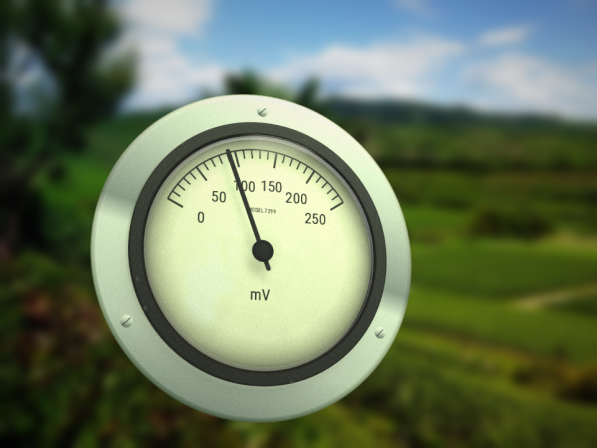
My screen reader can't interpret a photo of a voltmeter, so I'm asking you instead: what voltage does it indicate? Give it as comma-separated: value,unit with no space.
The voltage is 90,mV
